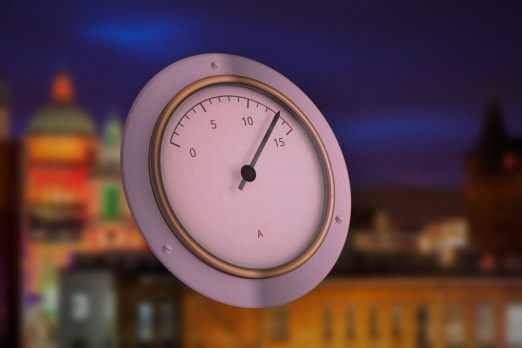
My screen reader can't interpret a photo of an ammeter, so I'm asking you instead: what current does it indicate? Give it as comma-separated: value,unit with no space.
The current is 13,A
